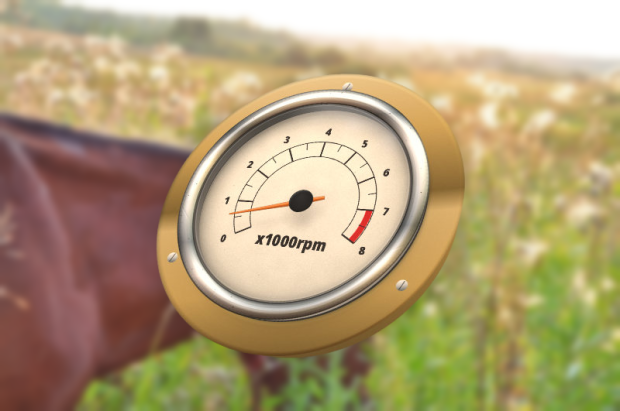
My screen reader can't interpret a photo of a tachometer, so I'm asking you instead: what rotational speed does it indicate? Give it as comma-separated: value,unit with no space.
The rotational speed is 500,rpm
